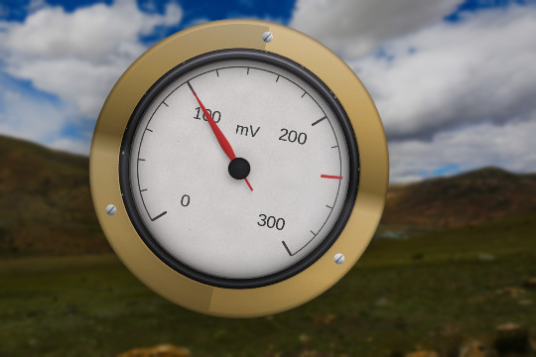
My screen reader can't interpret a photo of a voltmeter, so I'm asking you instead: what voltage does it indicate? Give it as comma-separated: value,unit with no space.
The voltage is 100,mV
